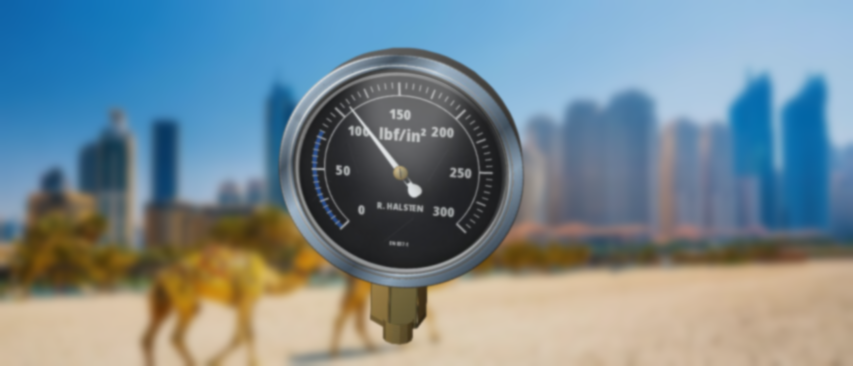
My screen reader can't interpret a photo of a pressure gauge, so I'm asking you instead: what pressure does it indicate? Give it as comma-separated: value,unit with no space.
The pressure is 110,psi
